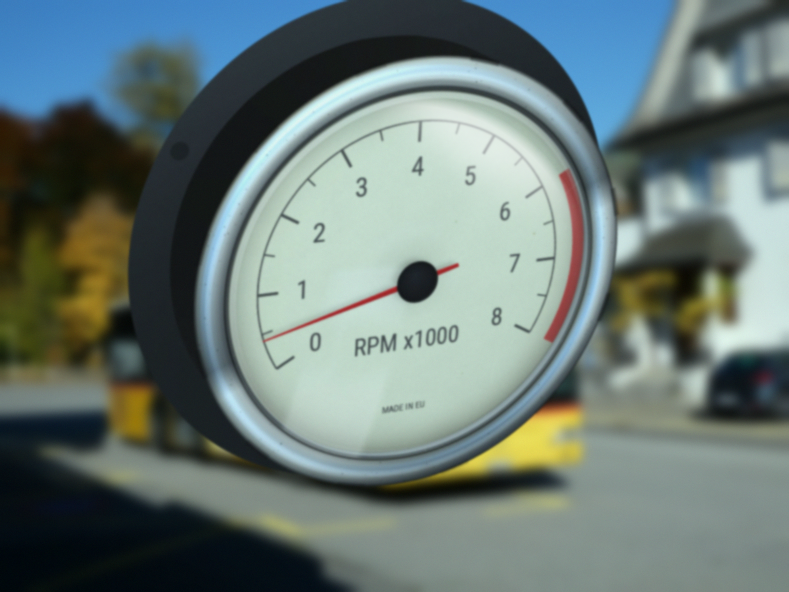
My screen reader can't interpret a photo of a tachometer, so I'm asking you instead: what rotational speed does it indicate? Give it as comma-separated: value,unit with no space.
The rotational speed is 500,rpm
